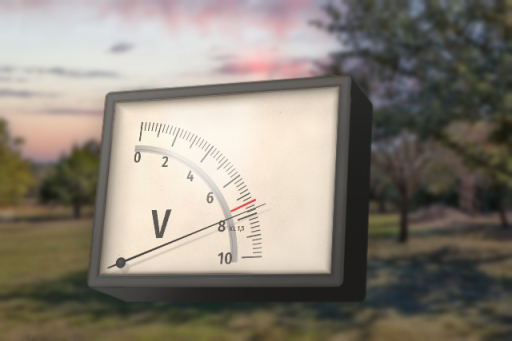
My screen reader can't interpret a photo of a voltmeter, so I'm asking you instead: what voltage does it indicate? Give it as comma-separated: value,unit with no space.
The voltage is 7.8,V
